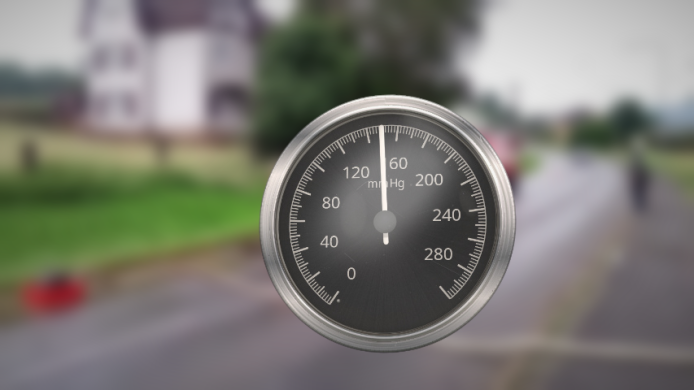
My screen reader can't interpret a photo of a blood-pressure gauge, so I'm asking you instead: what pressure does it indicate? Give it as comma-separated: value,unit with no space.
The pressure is 150,mmHg
